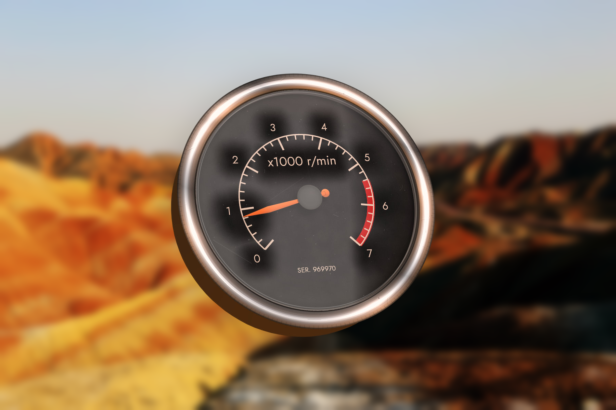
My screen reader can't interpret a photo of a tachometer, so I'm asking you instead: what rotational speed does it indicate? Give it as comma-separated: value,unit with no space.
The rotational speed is 800,rpm
